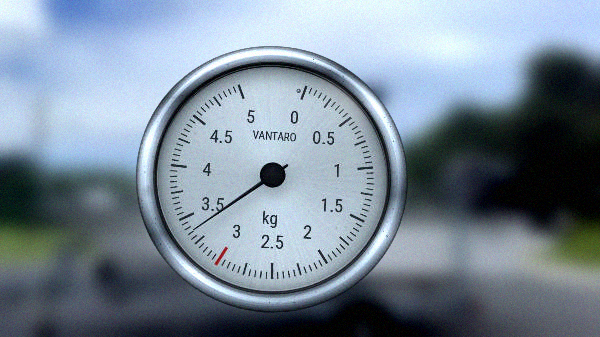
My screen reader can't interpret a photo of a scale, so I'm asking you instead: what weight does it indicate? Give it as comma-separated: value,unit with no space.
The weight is 3.35,kg
